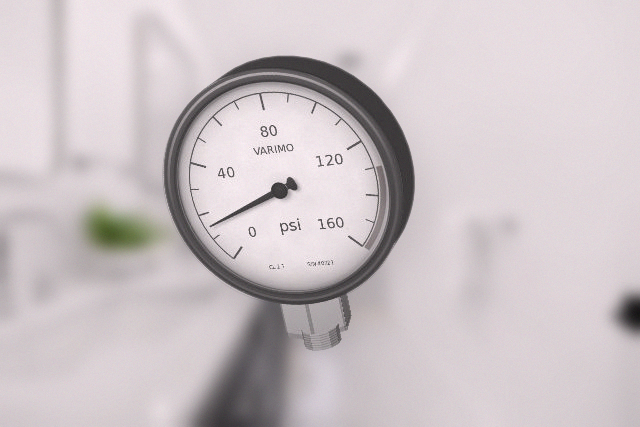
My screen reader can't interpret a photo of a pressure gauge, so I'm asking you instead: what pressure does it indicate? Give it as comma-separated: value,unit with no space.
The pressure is 15,psi
